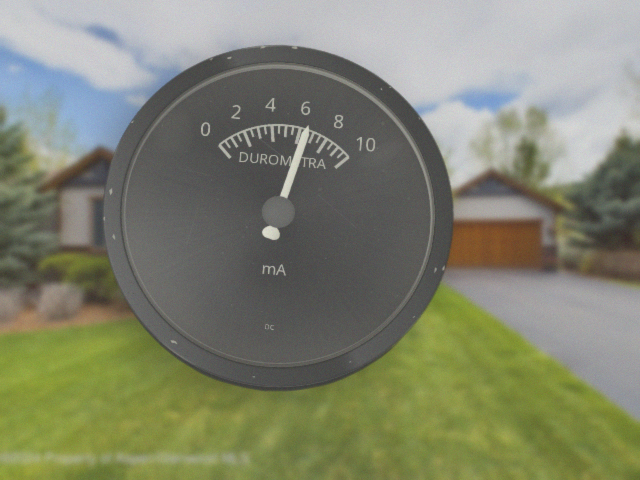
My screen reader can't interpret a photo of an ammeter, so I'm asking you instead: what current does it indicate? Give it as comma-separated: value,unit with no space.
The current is 6.5,mA
